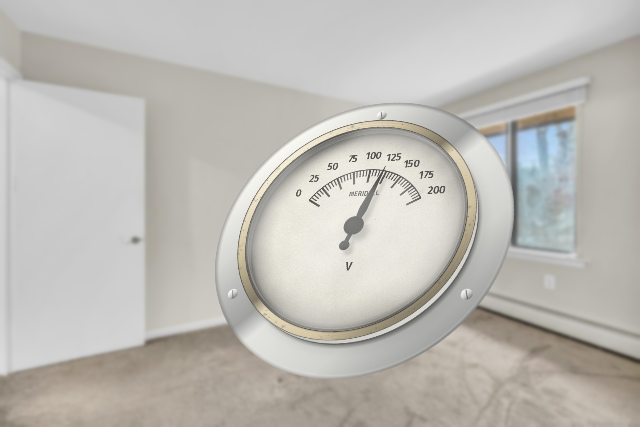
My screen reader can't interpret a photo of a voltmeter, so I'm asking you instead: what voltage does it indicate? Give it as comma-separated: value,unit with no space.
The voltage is 125,V
